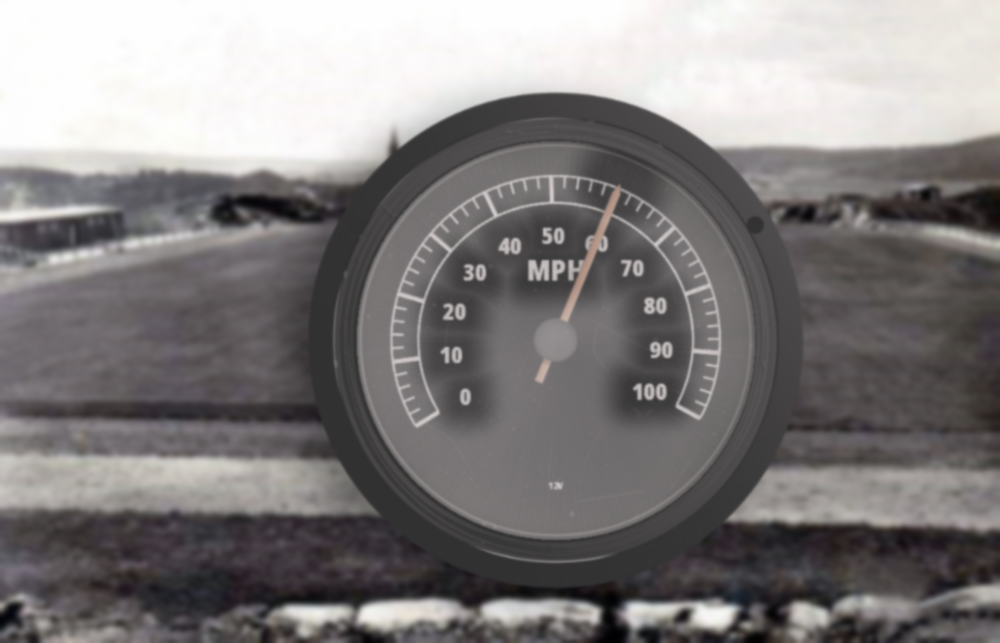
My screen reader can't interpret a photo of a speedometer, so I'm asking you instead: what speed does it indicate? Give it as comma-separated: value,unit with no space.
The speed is 60,mph
